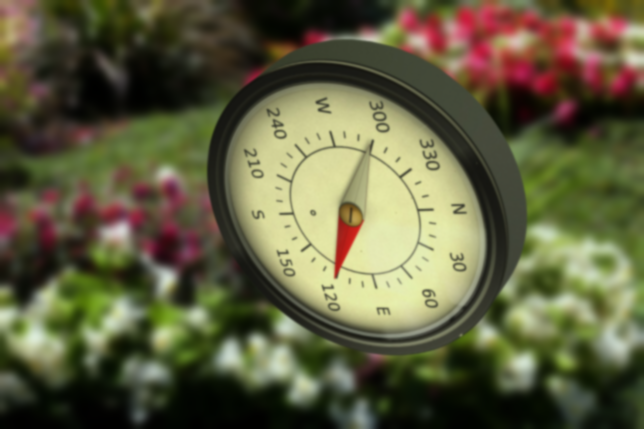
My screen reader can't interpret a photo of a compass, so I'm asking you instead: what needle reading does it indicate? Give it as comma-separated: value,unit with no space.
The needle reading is 120,°
